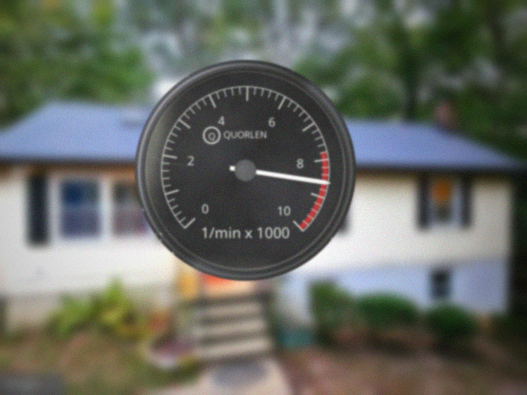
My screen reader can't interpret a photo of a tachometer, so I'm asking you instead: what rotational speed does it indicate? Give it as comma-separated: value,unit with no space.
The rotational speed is 8600,rpm
